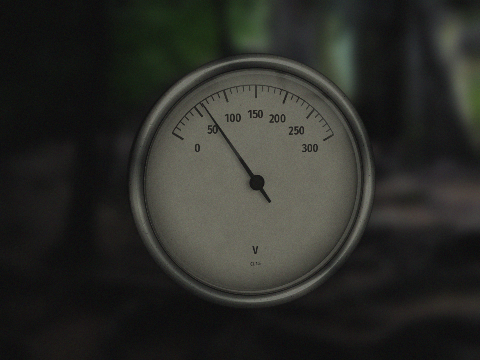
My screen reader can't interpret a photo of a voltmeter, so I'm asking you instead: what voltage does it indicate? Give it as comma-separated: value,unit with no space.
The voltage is 60,V
